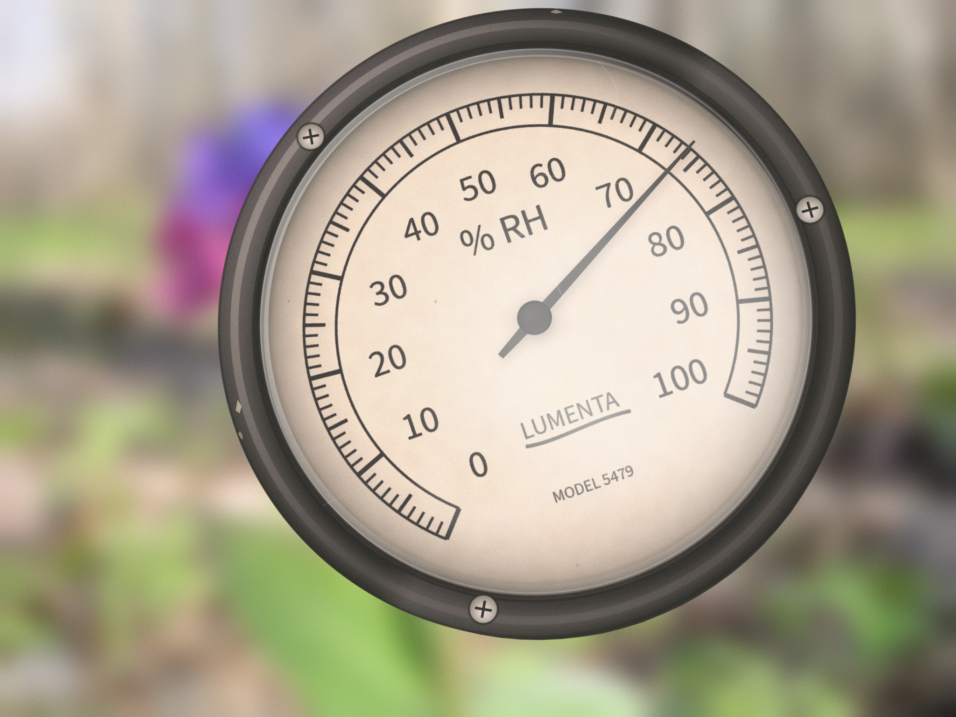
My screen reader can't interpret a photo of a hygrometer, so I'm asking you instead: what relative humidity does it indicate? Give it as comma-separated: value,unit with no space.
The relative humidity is 74,%
